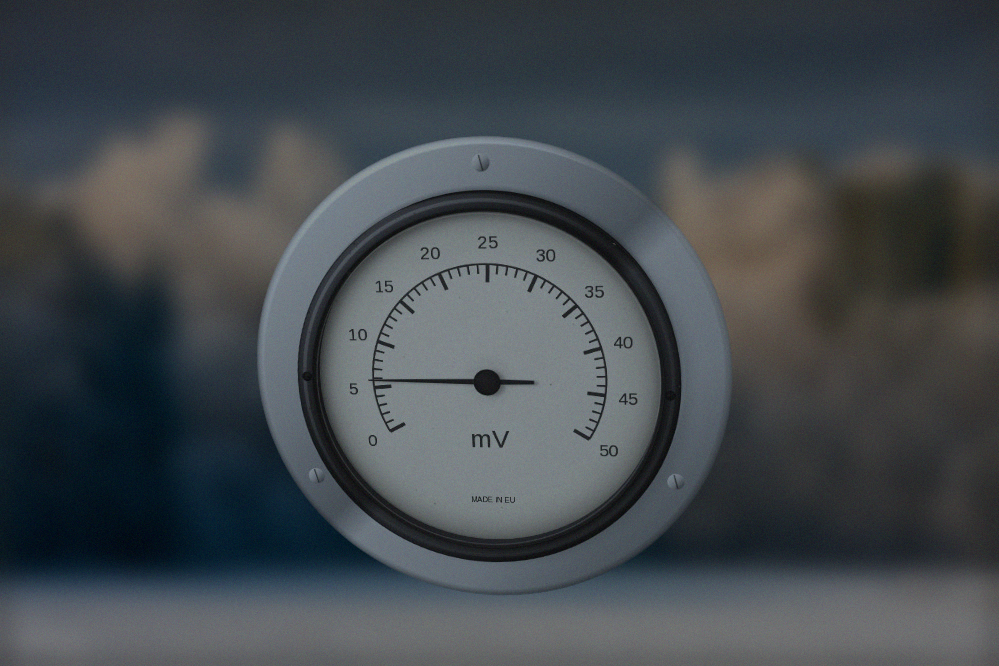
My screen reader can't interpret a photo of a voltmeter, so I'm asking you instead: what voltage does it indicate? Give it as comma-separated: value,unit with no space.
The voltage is 6,mV
